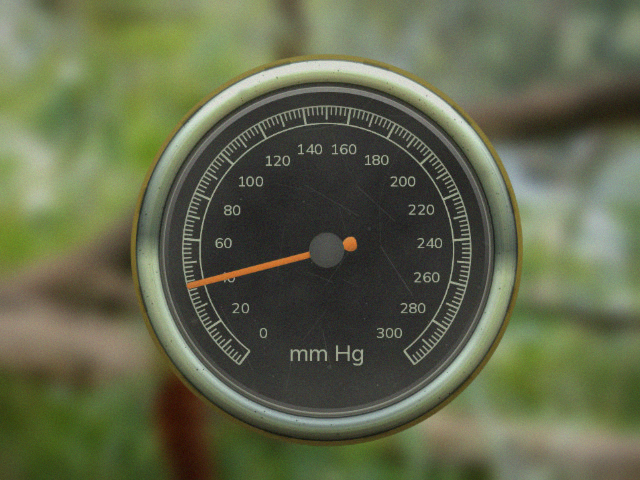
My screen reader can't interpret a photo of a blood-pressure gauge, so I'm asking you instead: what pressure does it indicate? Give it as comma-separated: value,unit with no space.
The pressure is 40,mmHg
